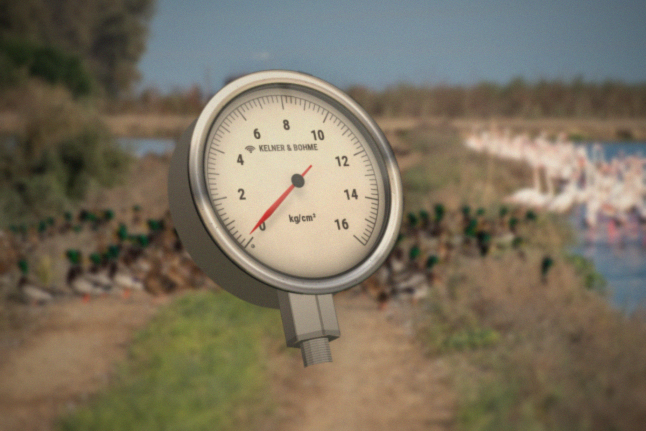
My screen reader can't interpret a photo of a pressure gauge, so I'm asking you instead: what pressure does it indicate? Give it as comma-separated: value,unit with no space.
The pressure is 0.2,kg/cm²
